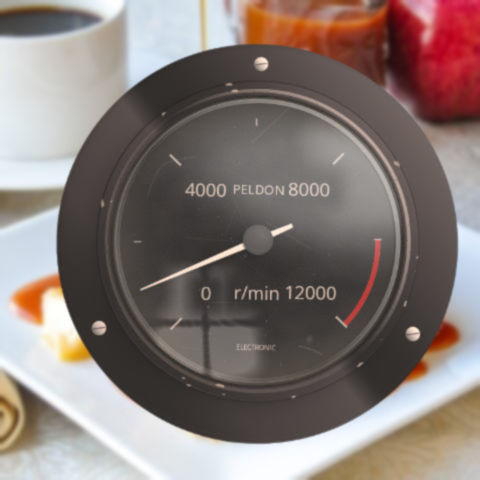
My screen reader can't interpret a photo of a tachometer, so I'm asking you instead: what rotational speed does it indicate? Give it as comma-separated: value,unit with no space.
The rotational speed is 1000,rpm
